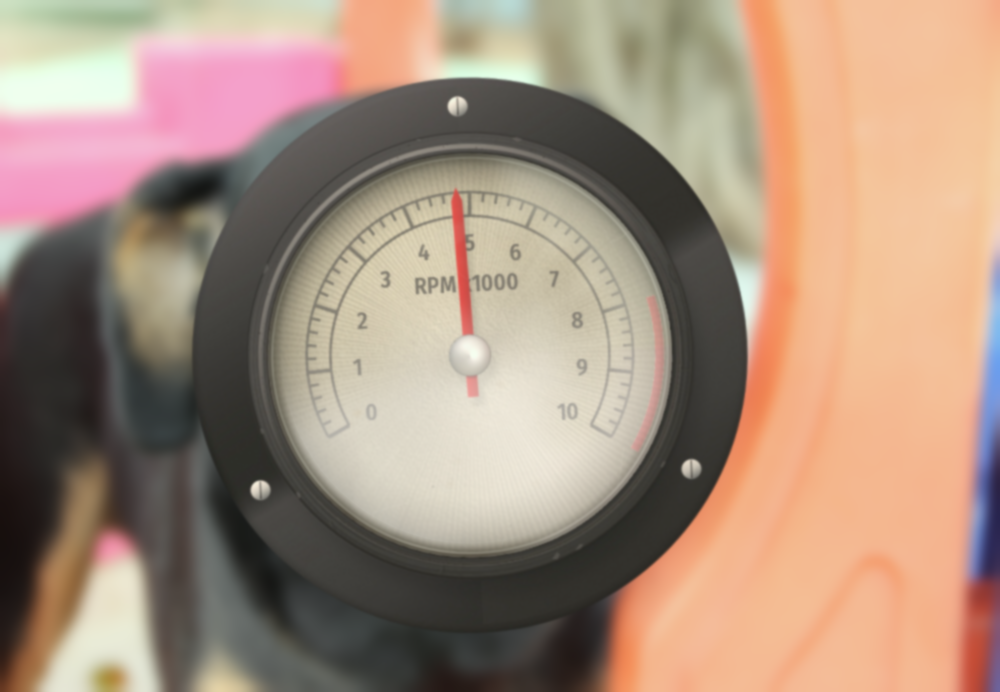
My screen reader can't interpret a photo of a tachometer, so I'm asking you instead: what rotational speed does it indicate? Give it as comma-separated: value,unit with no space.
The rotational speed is 4800,rpm
